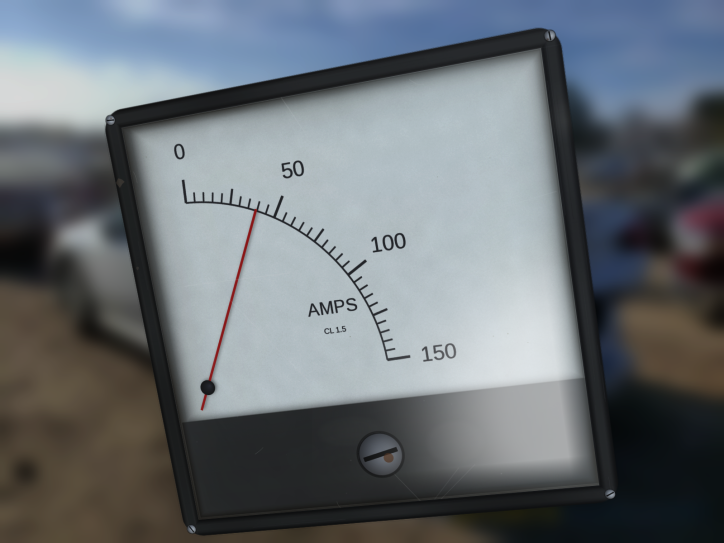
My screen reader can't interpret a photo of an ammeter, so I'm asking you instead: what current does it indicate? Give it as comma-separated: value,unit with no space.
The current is 40,A
